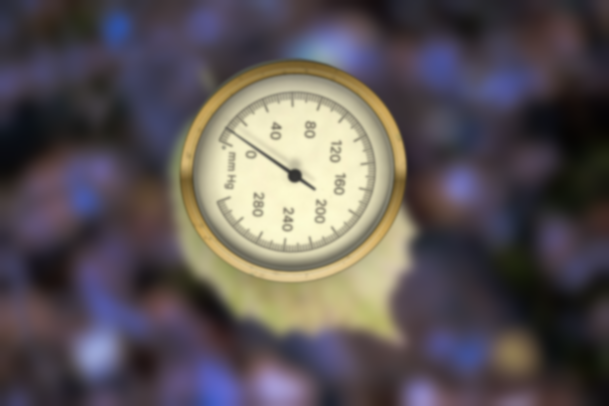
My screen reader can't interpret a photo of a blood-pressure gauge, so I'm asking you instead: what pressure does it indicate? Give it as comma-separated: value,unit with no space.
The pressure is 10,mmHg
